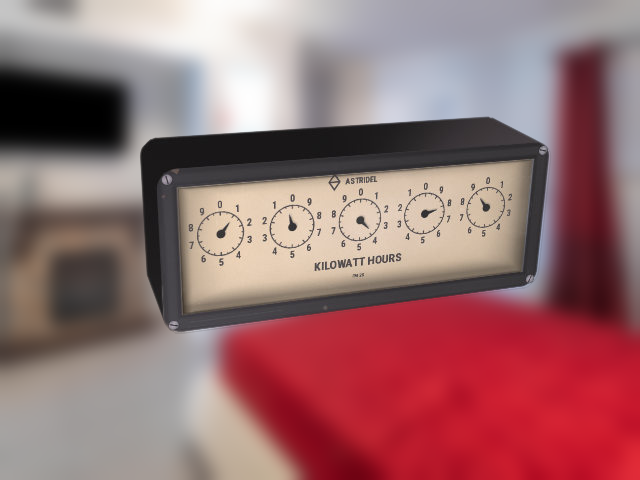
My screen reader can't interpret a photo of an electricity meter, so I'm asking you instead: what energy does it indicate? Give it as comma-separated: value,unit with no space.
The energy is 10379,kWh
